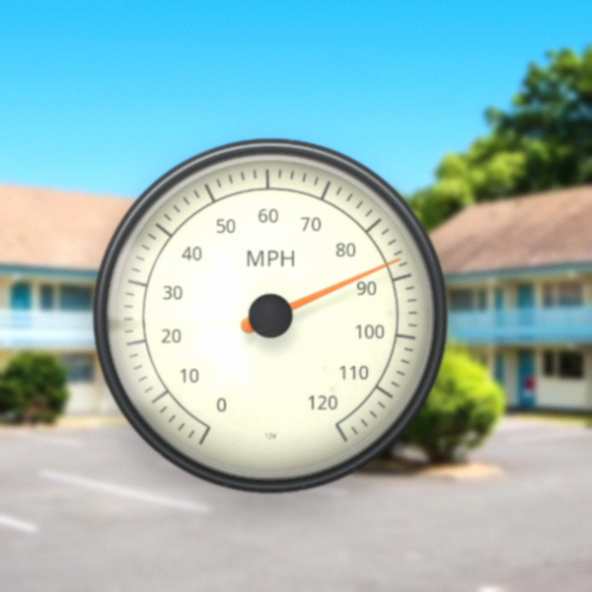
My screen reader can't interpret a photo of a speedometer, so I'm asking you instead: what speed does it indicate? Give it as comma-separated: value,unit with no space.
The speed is 87,mph
